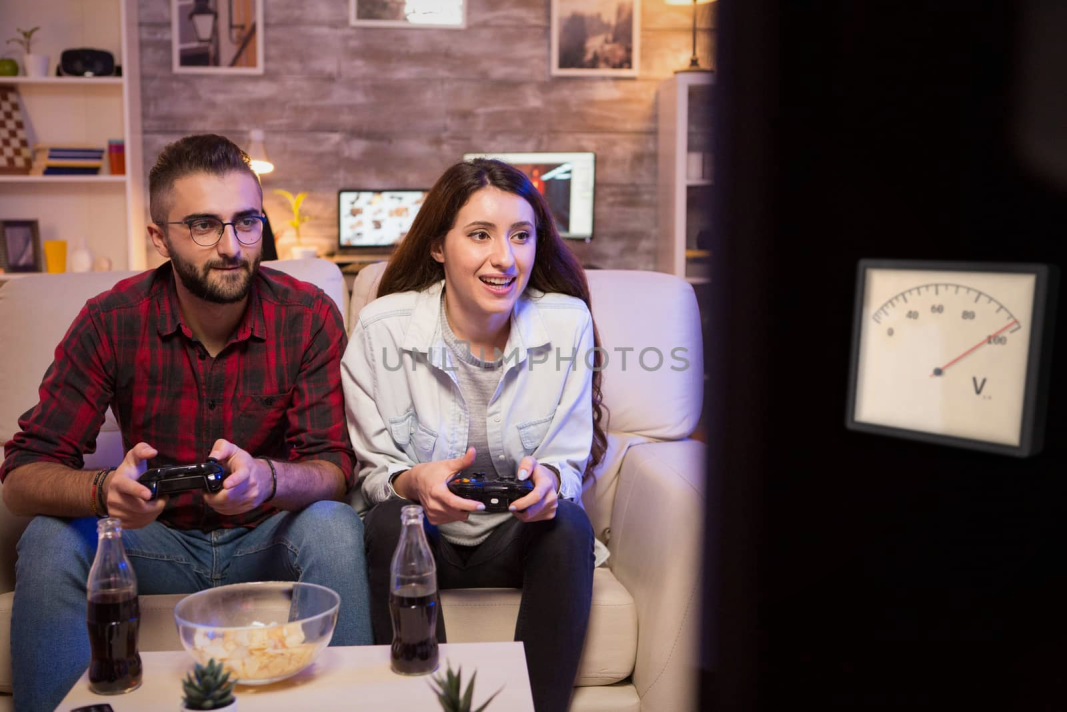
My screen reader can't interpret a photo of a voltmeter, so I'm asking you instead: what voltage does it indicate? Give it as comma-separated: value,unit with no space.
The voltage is 97.5,V
